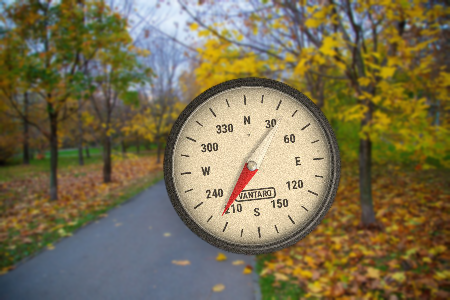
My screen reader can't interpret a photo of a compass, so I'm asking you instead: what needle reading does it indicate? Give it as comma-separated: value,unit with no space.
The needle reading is 217.5,°
